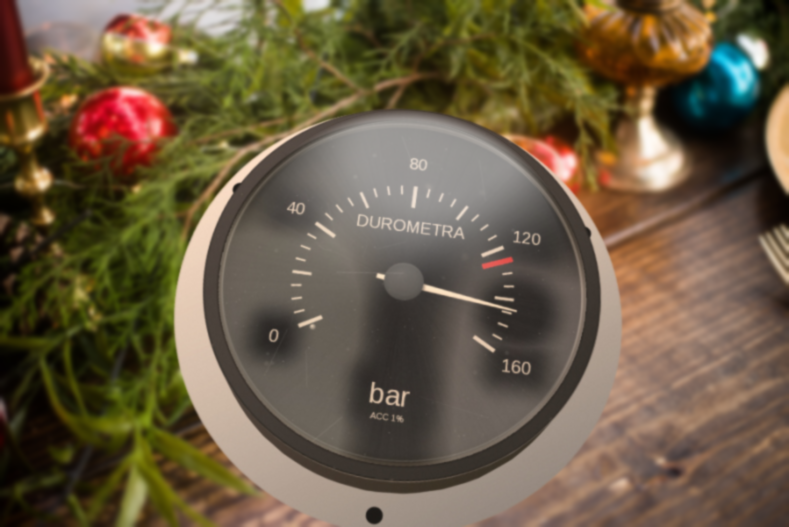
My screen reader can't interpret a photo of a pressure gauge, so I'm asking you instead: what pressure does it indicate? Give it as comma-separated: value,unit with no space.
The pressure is 145,bar
